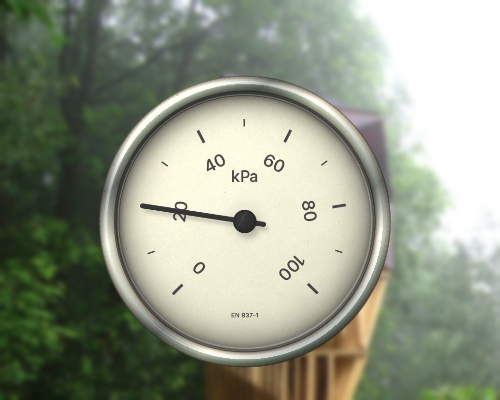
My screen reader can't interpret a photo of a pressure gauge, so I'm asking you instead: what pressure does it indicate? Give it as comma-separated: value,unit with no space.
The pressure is 20,kPa
